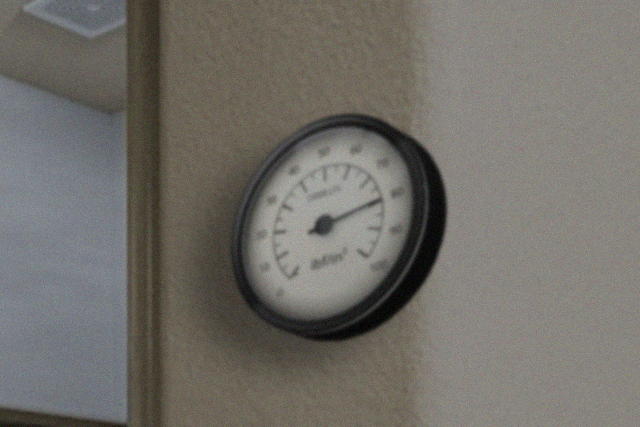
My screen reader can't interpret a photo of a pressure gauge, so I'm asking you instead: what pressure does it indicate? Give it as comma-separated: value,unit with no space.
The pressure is 80,psi
